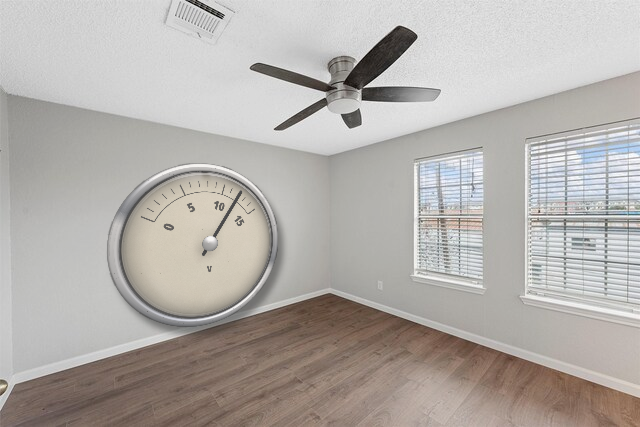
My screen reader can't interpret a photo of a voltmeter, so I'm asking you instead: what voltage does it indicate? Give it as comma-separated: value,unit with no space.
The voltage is 12,V
